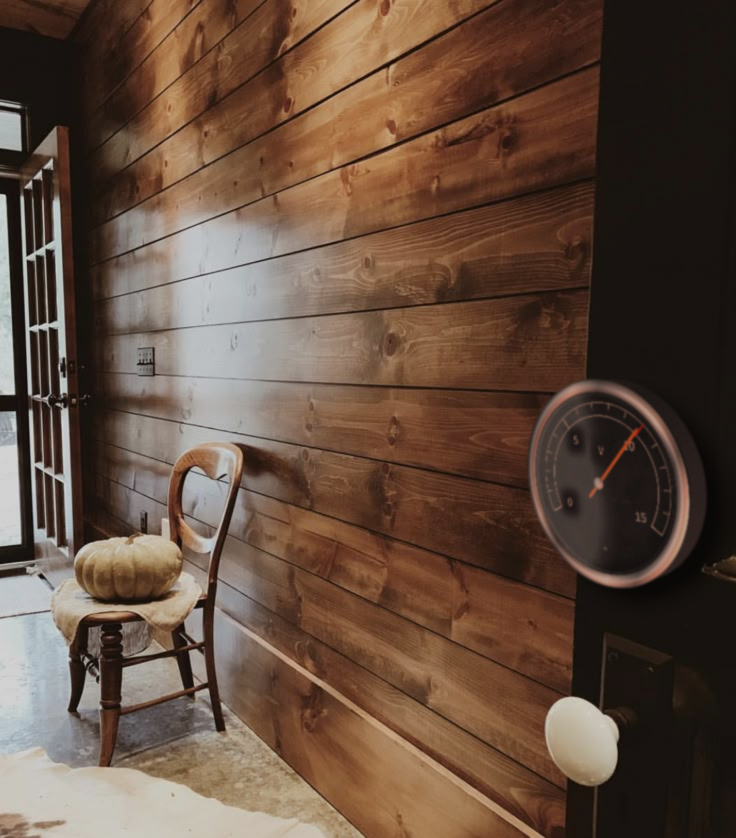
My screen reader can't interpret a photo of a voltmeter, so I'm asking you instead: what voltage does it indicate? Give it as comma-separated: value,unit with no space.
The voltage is 10,V
